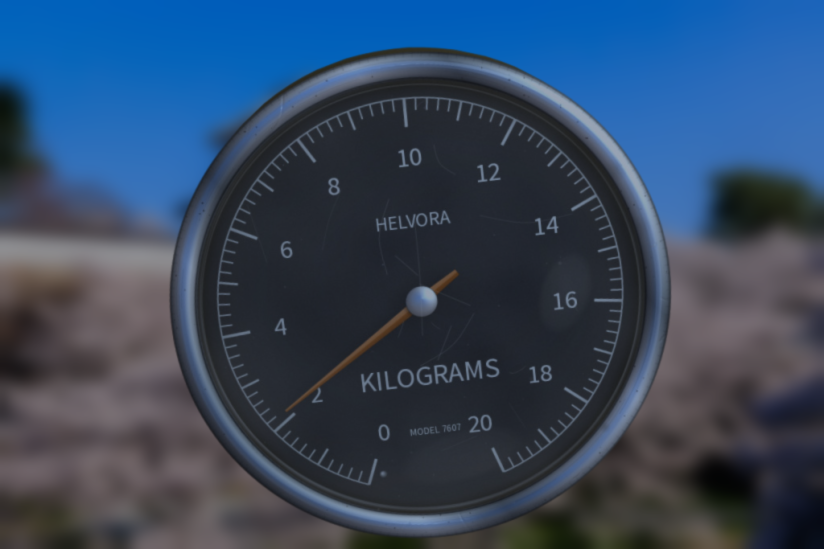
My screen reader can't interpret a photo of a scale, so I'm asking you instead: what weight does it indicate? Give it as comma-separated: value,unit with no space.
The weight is 2.2,kg
